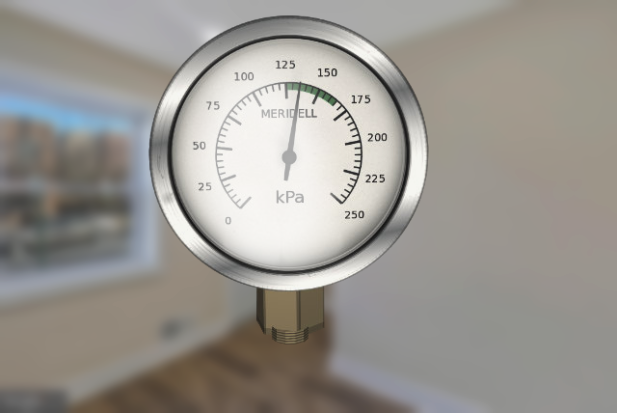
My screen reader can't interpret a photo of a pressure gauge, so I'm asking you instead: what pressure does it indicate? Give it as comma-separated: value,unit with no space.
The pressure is 135,kPa
